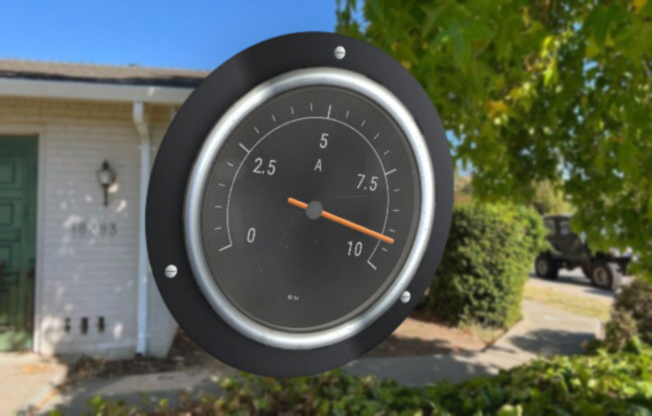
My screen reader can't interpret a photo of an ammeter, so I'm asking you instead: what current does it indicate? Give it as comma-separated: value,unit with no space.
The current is 9.25,A
